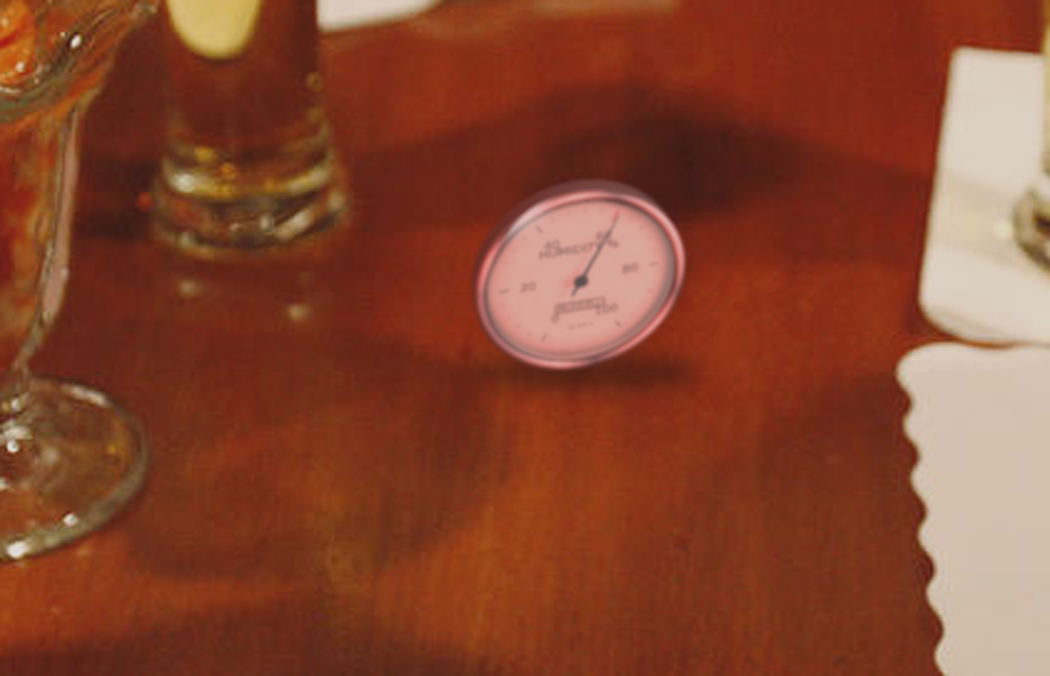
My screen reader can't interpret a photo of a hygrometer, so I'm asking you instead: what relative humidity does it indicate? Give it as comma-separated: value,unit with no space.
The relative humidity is 60,%
